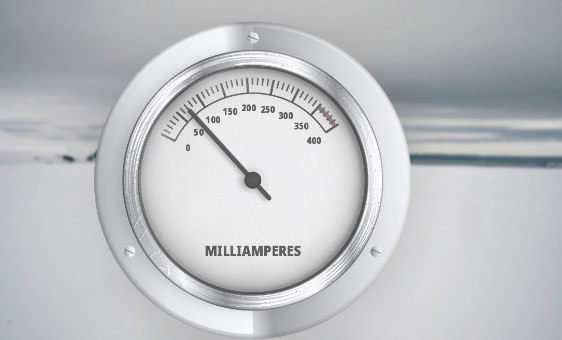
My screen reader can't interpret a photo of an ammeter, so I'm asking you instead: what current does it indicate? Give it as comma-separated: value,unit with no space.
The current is 70,mA
